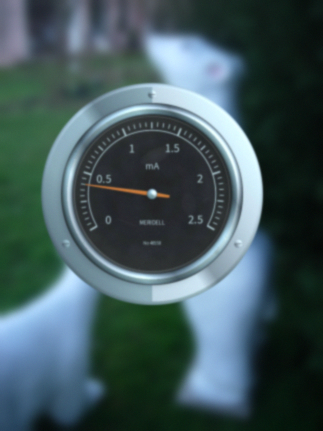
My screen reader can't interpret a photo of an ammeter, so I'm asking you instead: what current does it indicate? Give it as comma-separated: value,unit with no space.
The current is 0.4,mA
